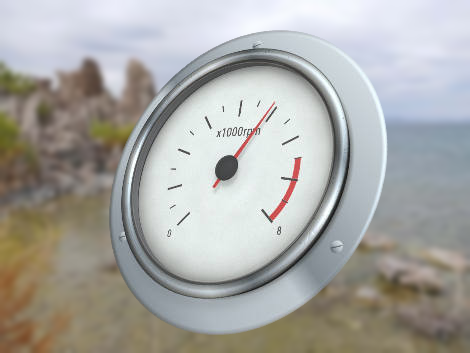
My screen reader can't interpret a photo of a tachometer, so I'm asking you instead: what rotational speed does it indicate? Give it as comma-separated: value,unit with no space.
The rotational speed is 5000,rpm
